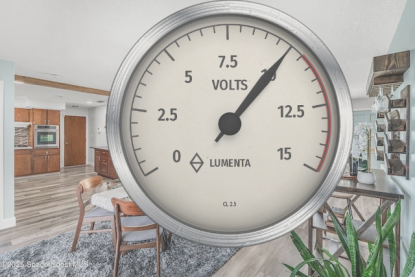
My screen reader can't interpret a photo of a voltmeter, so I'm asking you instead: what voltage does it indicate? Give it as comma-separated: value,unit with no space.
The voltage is 10,V
